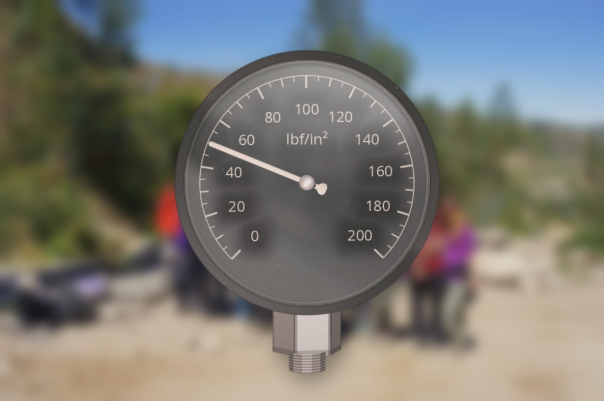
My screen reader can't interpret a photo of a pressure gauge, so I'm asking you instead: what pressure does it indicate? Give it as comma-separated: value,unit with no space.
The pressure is 50,psi
